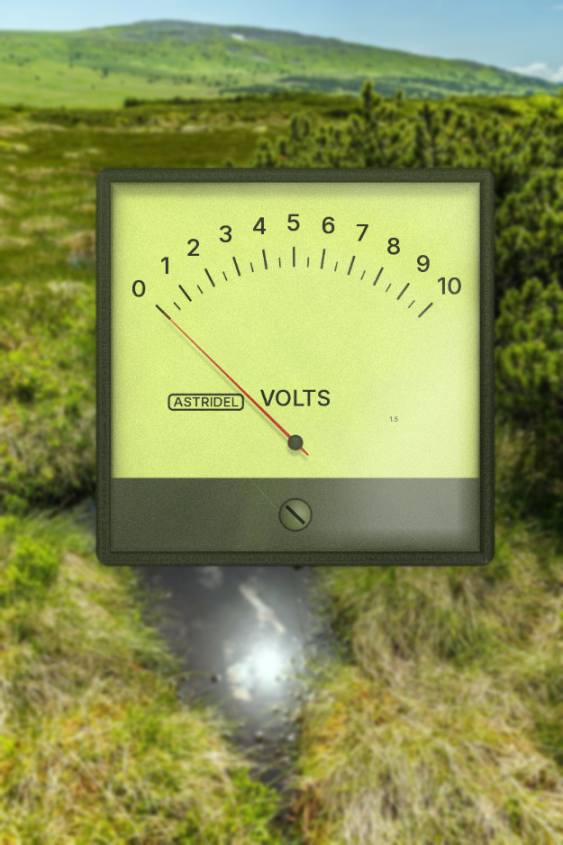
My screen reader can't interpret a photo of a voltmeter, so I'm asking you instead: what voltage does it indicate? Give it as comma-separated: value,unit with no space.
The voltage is 0,V
